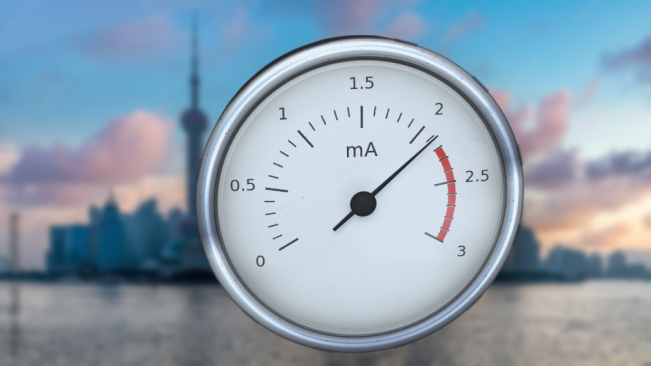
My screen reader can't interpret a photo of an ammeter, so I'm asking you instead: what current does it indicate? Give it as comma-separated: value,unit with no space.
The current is 2.1,mA
